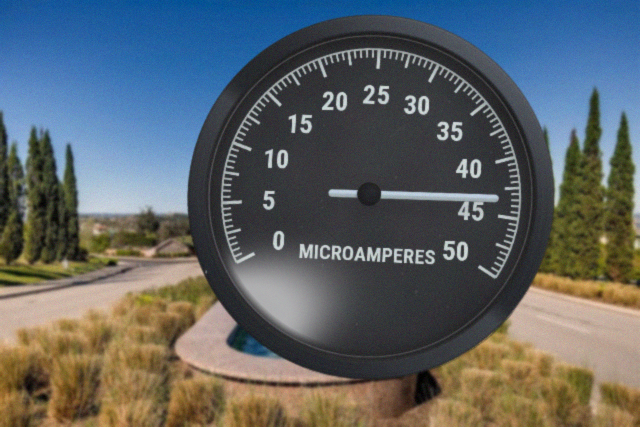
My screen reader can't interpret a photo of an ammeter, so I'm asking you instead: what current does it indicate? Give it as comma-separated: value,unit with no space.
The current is 43.5,µA
